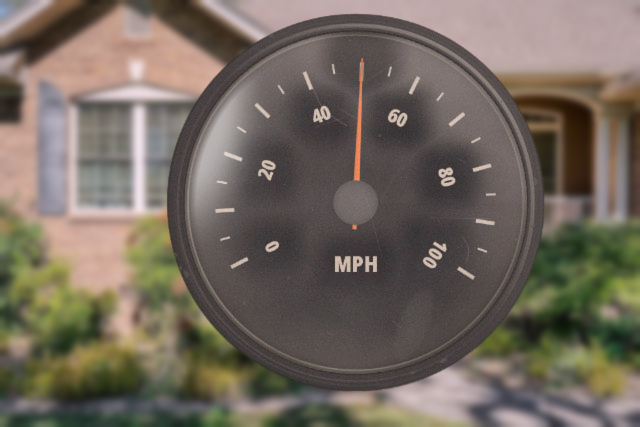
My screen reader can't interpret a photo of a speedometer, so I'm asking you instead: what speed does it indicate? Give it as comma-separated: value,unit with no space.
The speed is 50,mph
